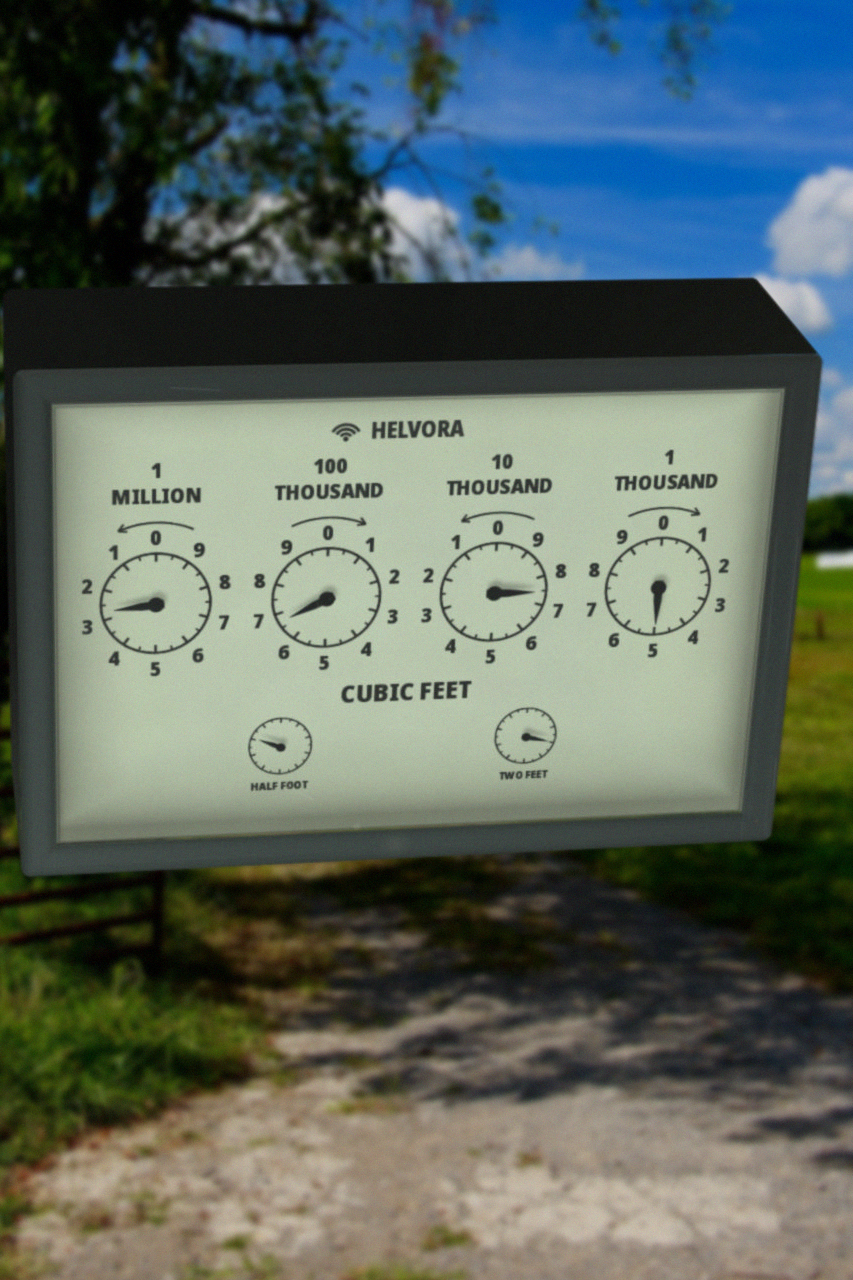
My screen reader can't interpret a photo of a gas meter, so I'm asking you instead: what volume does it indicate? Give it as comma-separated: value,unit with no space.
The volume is 267500,ft³
